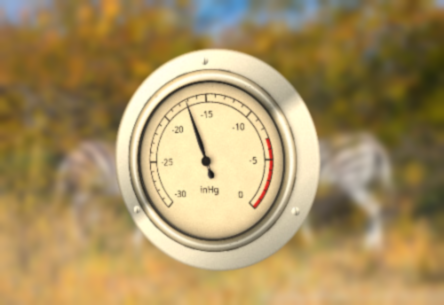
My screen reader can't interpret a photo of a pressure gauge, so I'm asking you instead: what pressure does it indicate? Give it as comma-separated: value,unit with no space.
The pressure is -17,inHg
